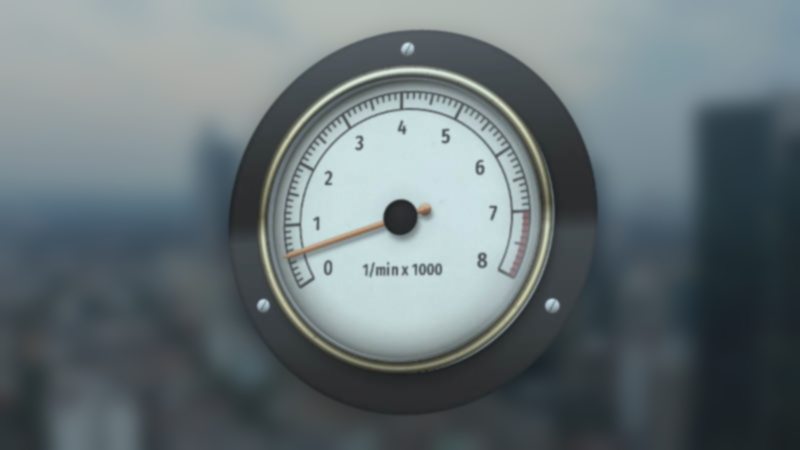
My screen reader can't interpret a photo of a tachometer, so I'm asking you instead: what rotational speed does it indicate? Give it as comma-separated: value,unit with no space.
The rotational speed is 500,rpm
